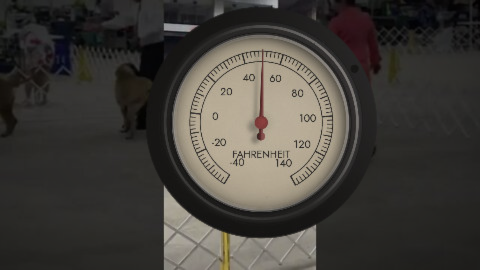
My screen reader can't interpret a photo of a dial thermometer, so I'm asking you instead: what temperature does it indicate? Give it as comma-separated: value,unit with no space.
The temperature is 50,°F
